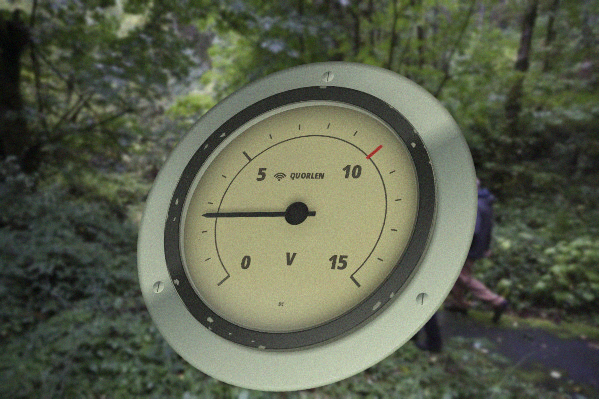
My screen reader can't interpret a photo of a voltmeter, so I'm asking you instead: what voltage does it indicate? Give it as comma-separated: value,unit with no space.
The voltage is 2.5,V
